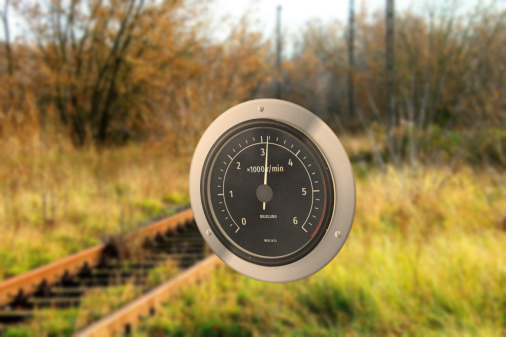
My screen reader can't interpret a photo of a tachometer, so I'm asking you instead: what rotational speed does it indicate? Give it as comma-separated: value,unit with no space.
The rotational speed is 3200,rpm
